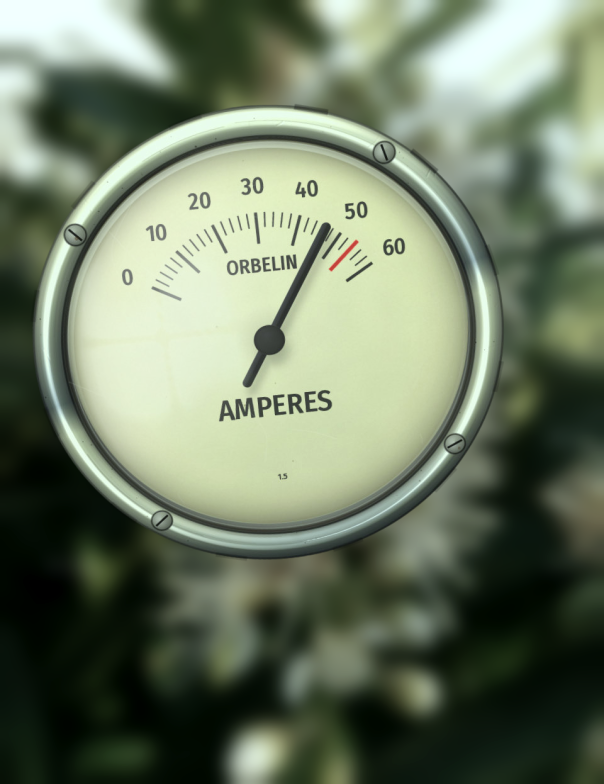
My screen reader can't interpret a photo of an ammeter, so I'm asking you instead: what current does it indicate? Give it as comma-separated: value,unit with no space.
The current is 46,A
